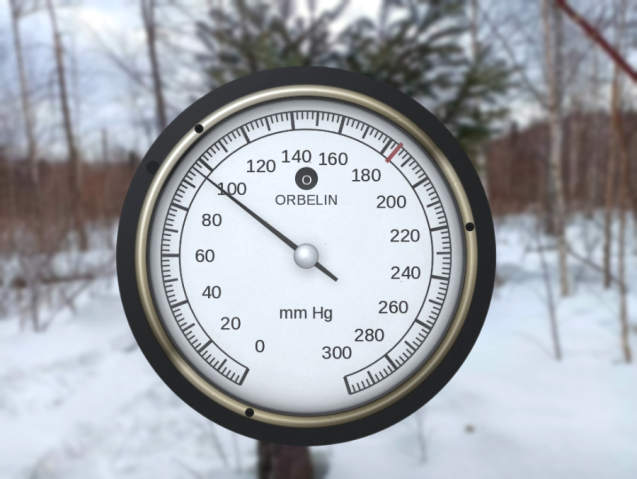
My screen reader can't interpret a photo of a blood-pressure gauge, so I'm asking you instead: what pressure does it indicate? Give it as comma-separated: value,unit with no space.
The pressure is 96,mmHg
